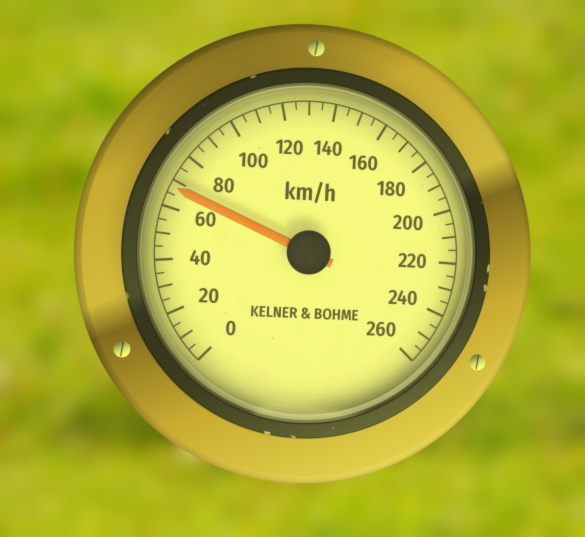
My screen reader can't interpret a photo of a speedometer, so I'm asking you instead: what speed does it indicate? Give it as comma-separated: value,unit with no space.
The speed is 67.5,km/h
